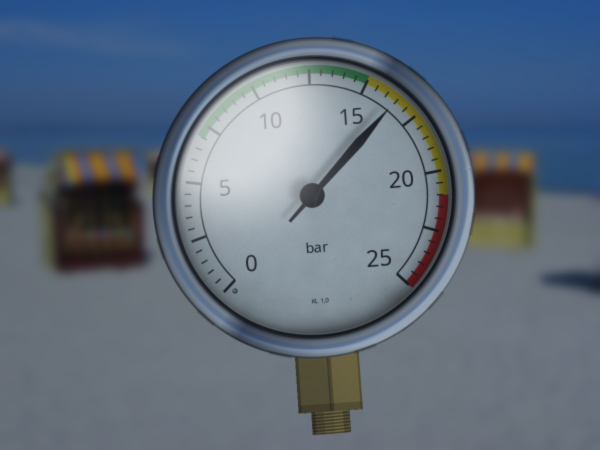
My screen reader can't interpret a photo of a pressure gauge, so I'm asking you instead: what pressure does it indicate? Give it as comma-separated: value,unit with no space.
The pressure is 16.5,bar
